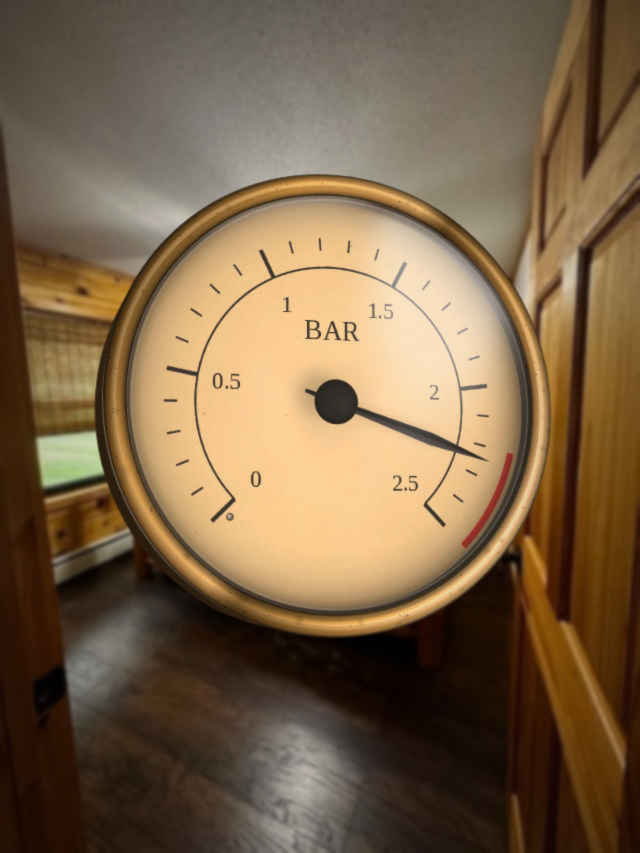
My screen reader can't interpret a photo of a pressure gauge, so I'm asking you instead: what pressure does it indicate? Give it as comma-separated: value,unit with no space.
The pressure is 2.25,bar
